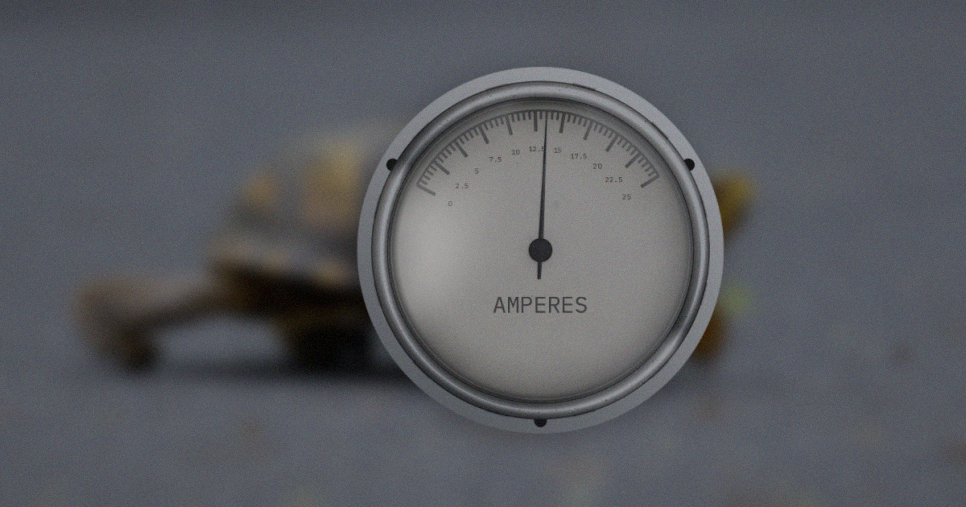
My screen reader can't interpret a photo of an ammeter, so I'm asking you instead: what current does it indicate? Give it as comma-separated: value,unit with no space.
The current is 13.5,A
